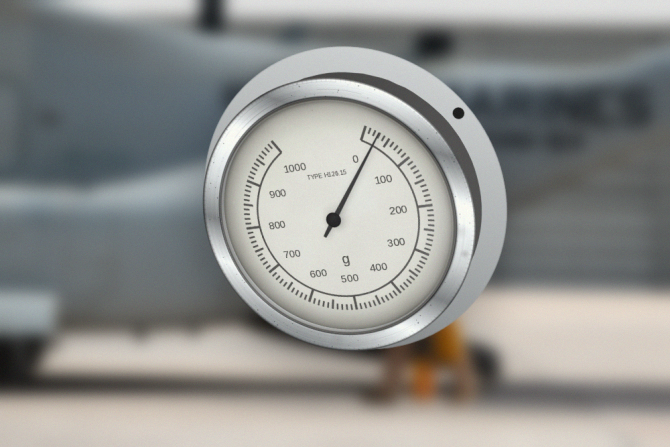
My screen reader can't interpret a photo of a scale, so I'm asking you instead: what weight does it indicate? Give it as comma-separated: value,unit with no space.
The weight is 30,g
